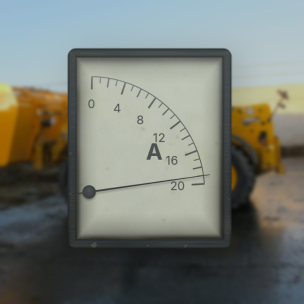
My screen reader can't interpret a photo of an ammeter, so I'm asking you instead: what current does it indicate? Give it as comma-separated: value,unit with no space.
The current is 19,A
